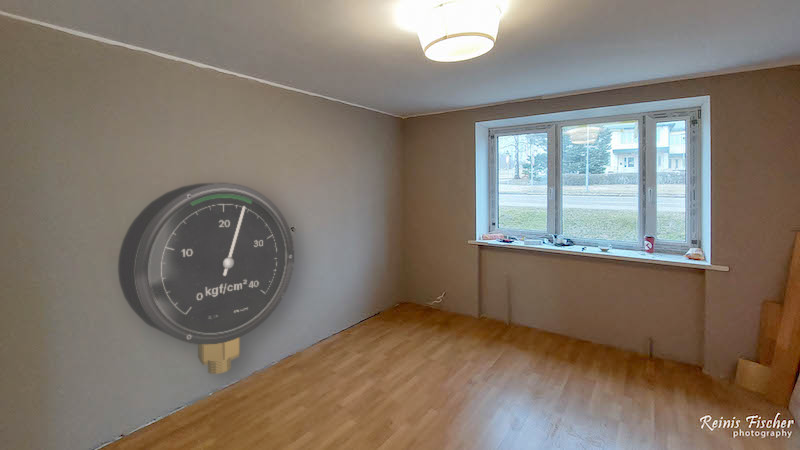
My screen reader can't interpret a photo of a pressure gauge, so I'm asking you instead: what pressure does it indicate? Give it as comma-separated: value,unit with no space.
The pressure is 23,kg/cm²
